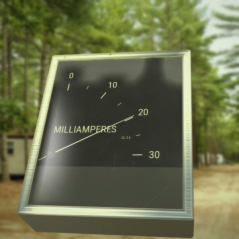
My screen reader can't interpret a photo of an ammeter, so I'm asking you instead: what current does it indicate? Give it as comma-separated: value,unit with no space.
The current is 20,mA
